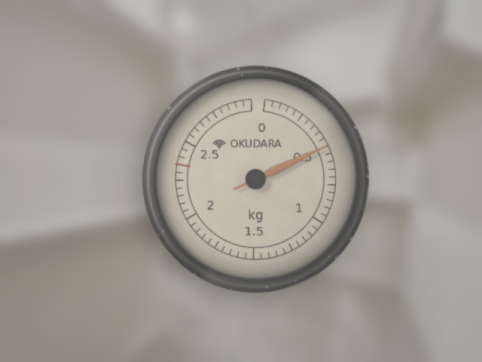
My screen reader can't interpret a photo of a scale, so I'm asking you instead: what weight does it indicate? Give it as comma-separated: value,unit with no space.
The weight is 0.5,kg
